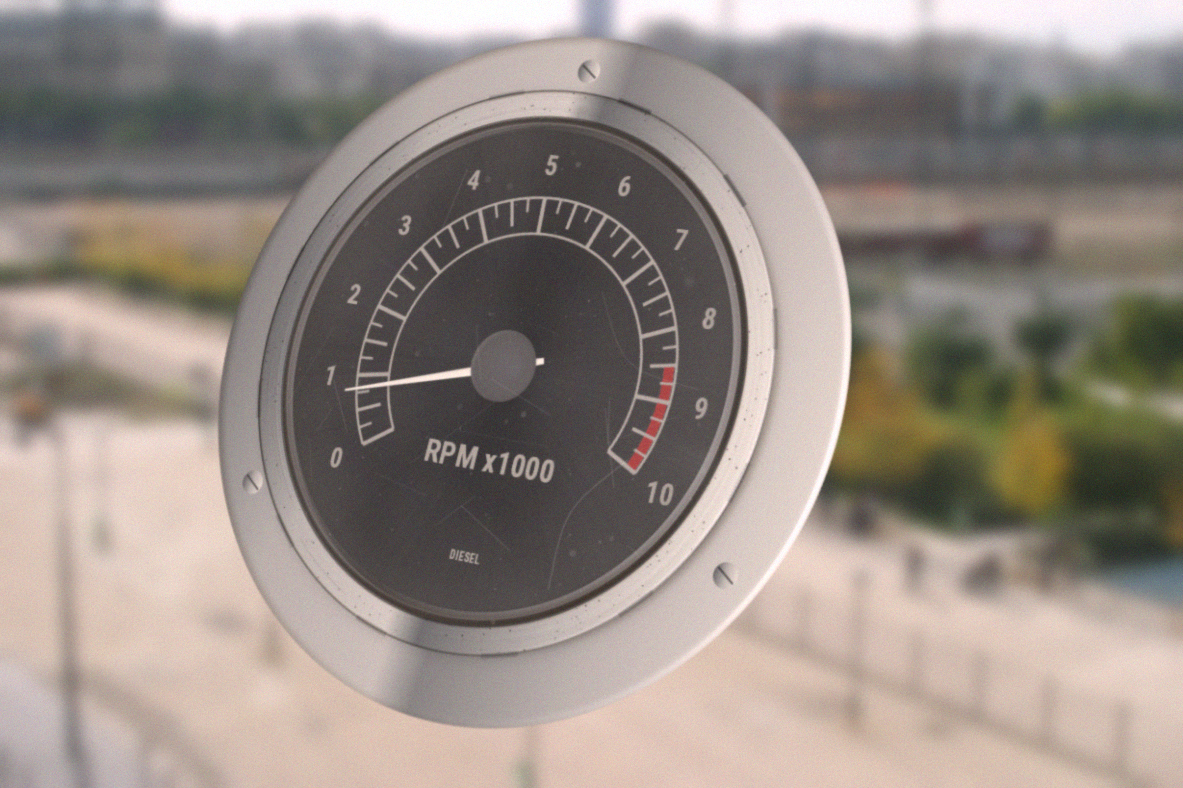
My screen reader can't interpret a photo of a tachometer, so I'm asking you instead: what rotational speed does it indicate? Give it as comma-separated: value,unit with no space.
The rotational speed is 750,rpm
